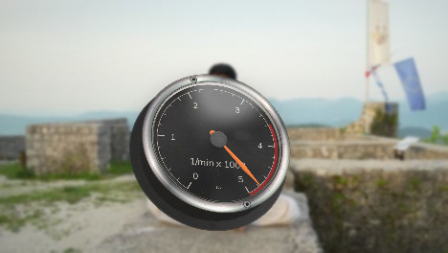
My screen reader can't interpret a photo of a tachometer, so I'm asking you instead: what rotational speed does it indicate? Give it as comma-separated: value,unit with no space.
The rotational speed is 4800,rpm
